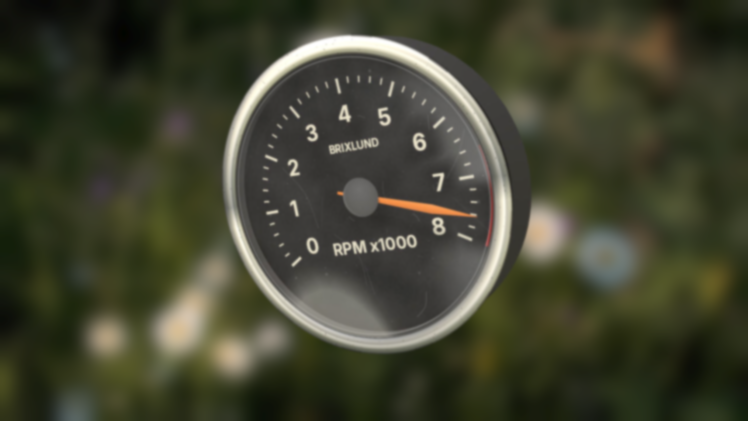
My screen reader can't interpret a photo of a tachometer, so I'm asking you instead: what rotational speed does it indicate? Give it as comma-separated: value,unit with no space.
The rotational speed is 7600,rpm
